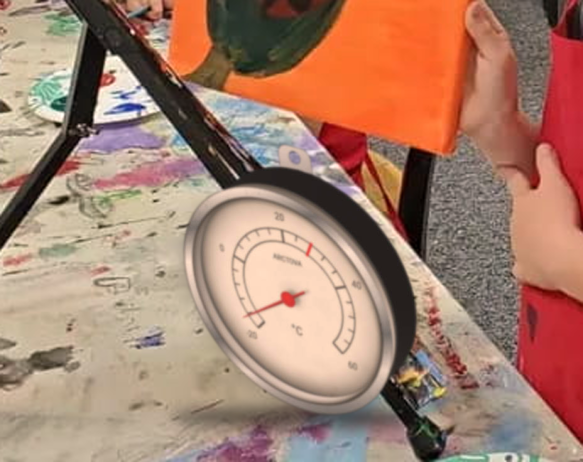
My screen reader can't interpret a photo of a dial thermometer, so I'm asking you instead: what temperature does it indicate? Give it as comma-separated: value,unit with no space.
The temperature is -16,°C
